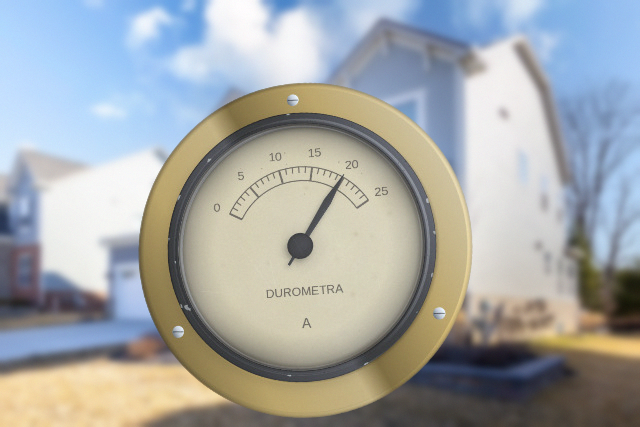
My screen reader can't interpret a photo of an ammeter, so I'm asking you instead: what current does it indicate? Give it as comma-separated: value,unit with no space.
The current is 20,A
